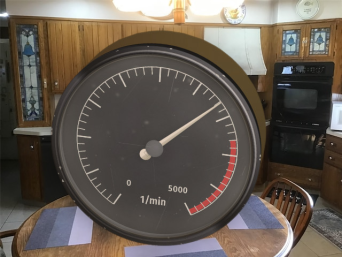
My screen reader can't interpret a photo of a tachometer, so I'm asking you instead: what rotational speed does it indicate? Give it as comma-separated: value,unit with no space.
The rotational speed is 3300,rpm
